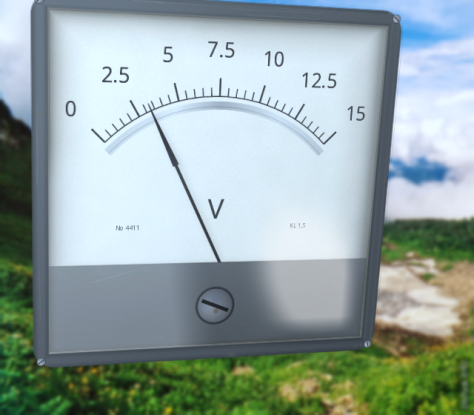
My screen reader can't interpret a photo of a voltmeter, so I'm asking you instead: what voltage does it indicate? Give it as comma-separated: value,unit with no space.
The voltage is 3.25,V
